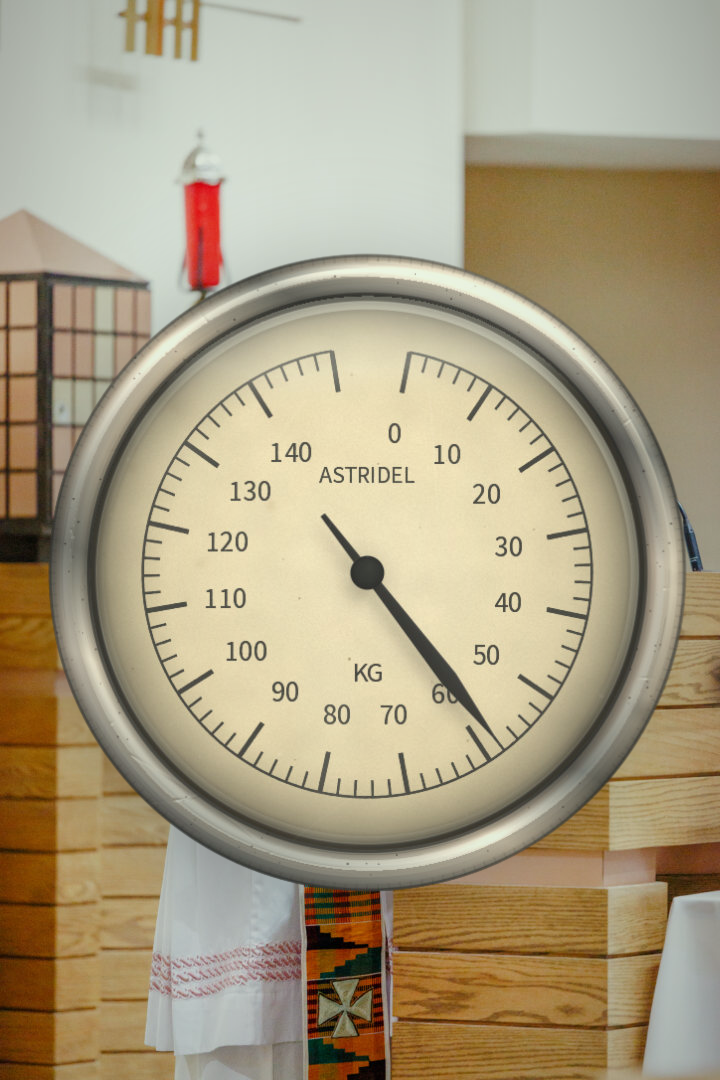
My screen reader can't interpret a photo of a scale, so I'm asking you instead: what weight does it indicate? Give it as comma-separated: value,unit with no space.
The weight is 58,kg
